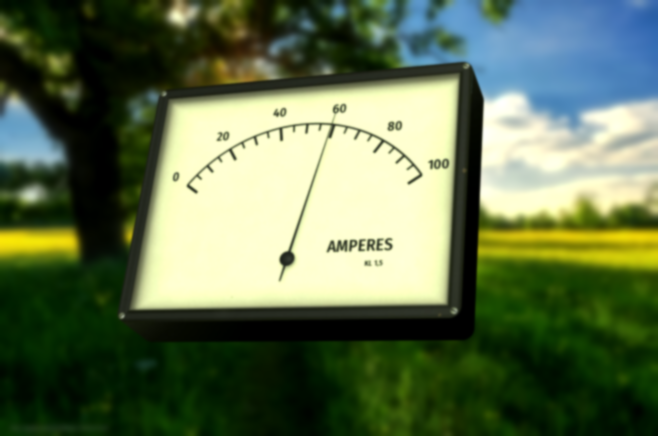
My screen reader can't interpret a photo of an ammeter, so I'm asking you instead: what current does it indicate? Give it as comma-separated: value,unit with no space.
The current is 60,A
